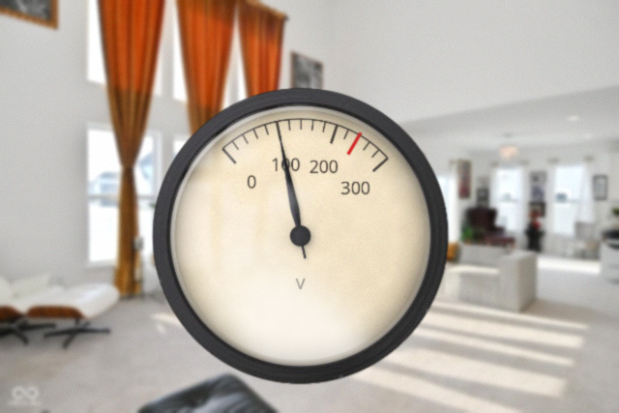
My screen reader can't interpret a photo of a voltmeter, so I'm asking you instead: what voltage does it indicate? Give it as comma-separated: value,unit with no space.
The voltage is 100,V
